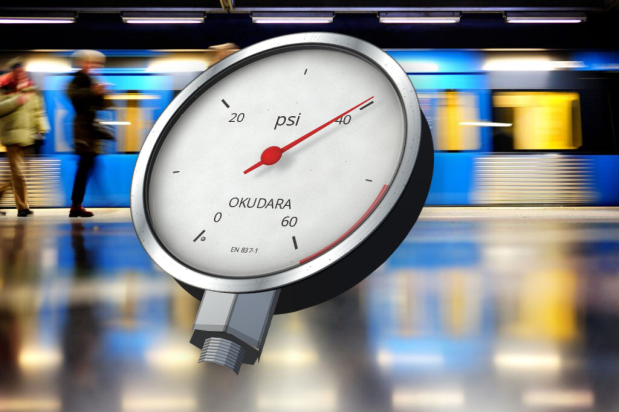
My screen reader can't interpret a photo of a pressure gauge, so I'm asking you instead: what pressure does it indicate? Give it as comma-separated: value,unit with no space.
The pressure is 40,psi
